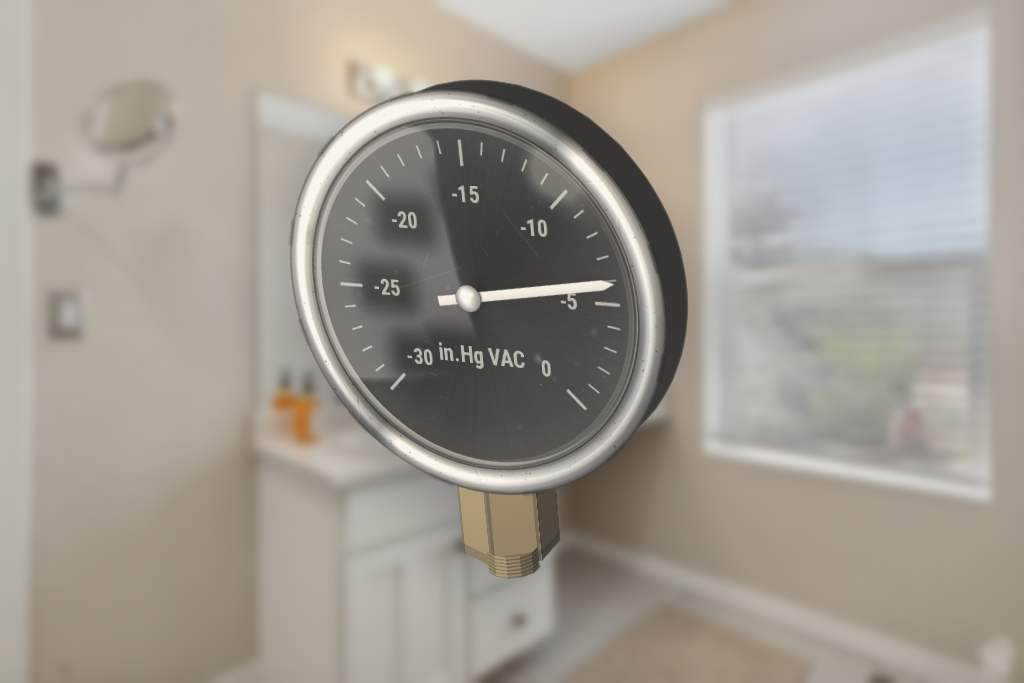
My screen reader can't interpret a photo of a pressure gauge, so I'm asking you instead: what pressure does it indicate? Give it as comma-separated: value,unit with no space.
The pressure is -6,inHg
